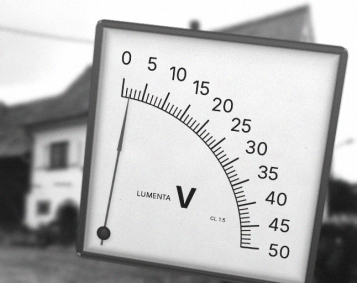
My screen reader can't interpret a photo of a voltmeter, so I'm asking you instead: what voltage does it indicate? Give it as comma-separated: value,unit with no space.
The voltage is 2,V
